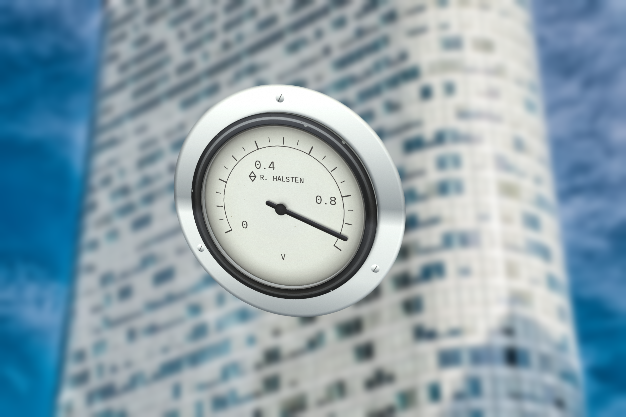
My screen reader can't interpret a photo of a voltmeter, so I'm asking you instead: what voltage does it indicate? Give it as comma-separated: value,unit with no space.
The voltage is 0.95,V
